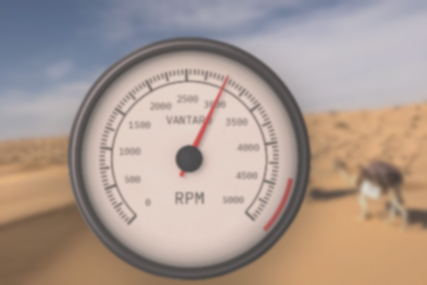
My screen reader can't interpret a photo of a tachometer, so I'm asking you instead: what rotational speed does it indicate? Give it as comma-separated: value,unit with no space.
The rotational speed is 3000,rpm
